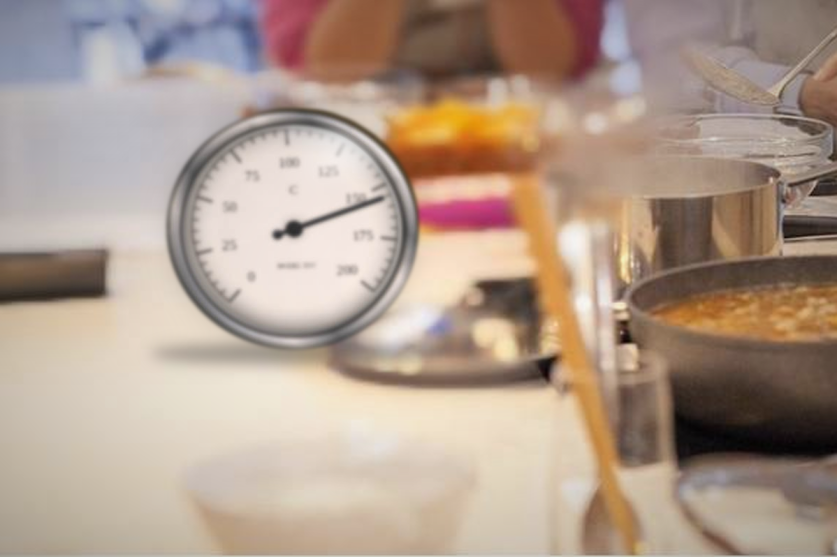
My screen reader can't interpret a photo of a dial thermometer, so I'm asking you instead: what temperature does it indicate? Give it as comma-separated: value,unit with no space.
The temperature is 155,°C
